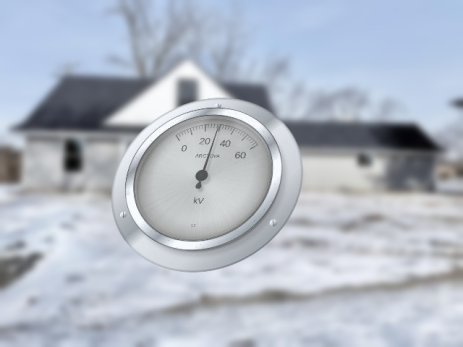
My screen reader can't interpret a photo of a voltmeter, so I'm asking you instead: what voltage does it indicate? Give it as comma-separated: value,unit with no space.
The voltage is 30,kV
